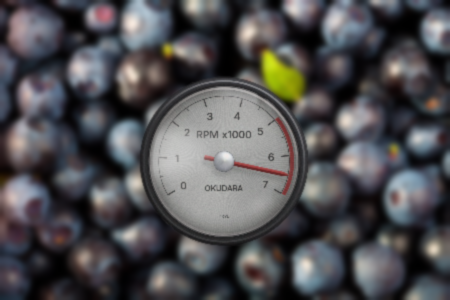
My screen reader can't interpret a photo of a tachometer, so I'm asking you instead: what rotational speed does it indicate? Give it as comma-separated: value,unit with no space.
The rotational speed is 6500,rpm
